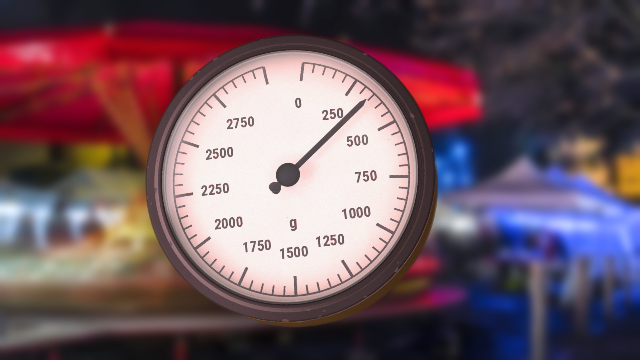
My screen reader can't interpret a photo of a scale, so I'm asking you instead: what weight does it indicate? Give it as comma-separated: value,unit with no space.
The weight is 350,g
